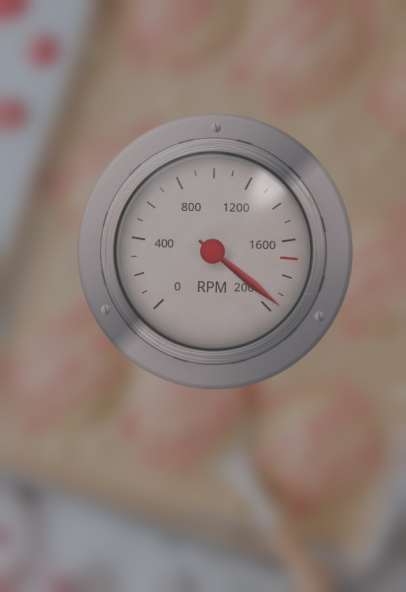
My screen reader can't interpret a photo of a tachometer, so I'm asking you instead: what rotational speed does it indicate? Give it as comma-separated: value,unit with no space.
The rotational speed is 1950,rpm
